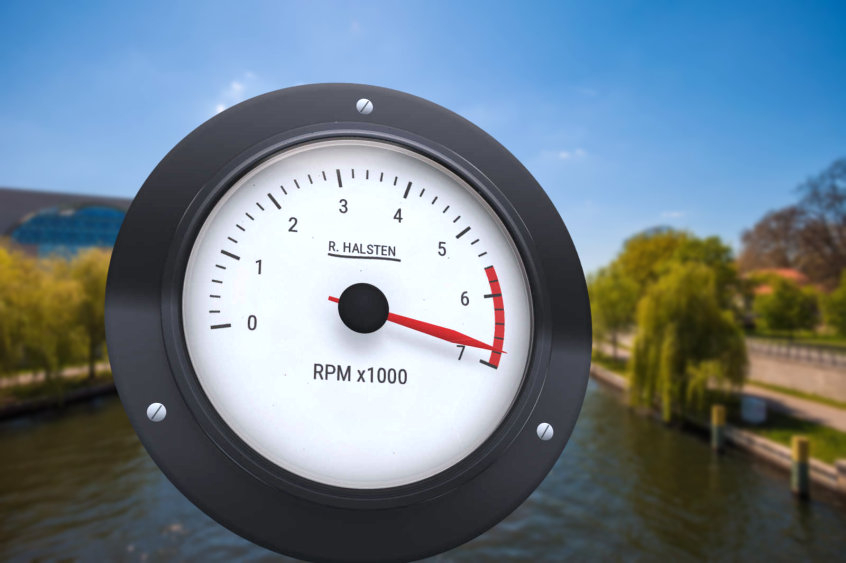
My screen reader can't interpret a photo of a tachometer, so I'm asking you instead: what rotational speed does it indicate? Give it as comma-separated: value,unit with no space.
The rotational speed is 6800,rpm
